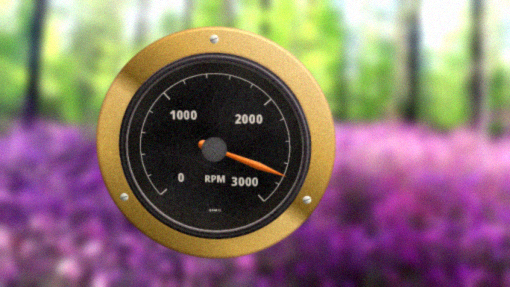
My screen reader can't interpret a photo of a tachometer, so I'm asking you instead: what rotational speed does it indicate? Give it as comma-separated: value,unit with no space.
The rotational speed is 2700,rpm
